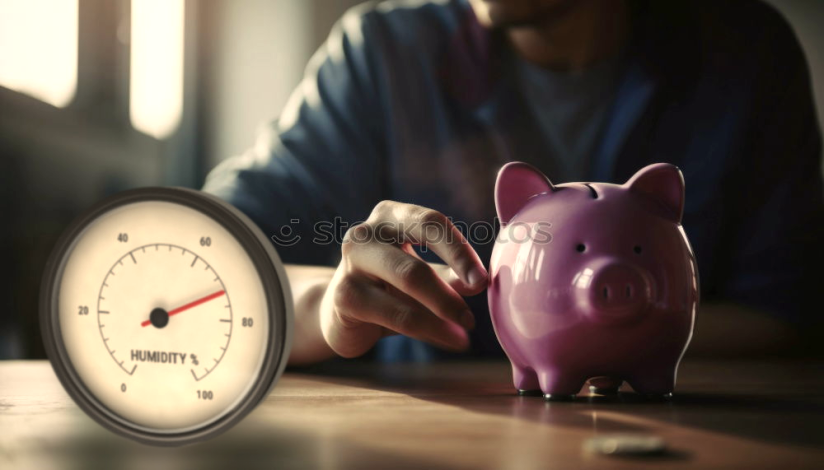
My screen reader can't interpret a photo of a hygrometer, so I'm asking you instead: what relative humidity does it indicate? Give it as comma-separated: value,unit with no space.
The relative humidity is 72,%
